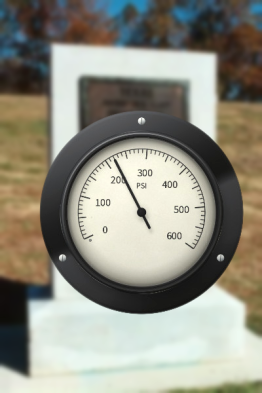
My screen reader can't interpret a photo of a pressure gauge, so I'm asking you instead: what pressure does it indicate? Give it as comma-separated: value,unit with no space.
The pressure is 220,psi
